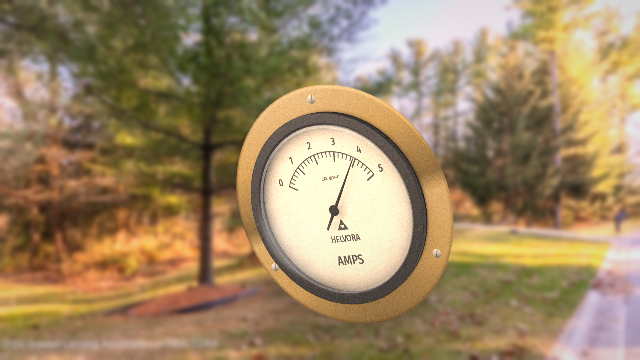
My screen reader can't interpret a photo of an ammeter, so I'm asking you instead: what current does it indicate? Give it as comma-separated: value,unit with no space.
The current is 4,A
